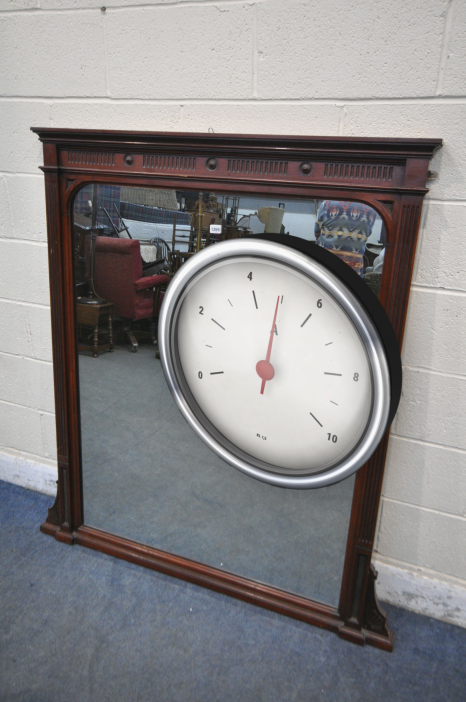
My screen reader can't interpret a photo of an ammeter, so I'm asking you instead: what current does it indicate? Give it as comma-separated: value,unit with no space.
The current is 5,A
